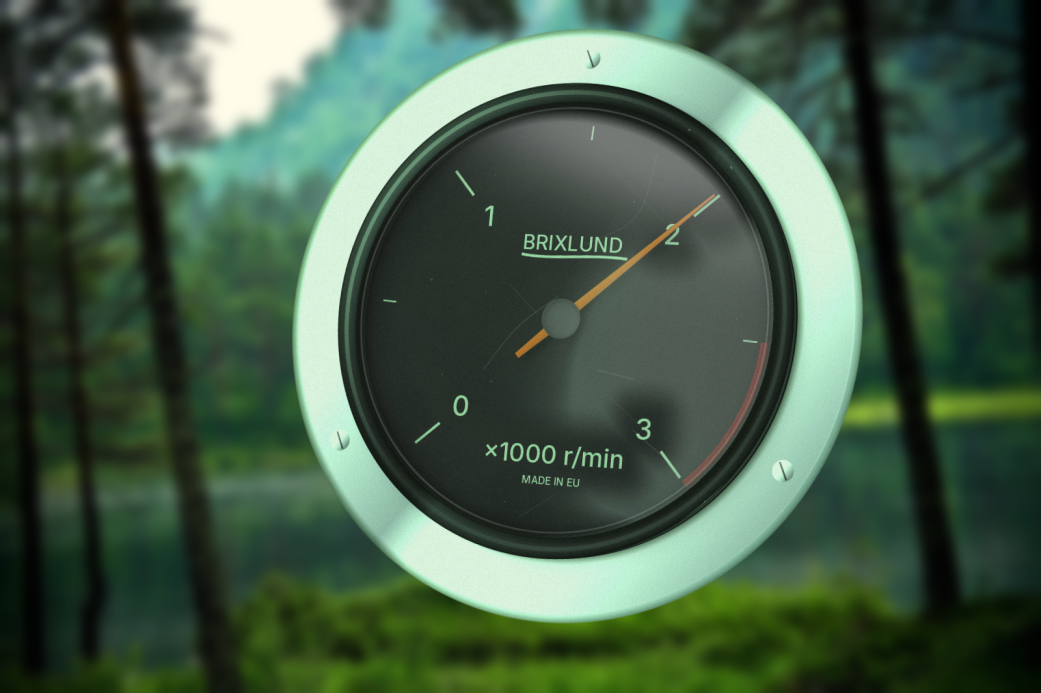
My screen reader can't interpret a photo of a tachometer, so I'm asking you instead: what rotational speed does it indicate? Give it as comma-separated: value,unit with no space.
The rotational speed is 2000,rpm
